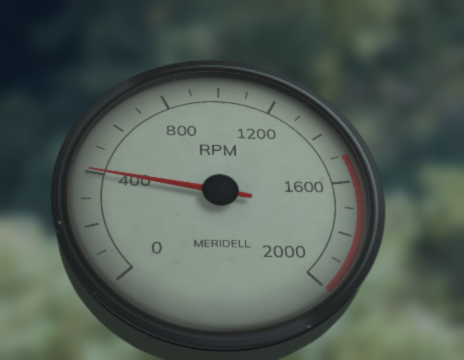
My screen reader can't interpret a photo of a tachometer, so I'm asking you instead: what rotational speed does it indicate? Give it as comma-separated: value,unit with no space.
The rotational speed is 400,rpm
